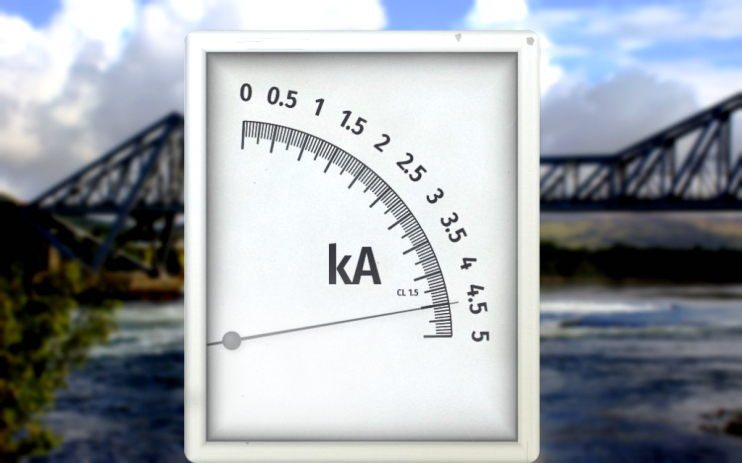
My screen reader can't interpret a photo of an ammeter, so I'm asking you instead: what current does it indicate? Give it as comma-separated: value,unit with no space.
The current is 4.5,kA
